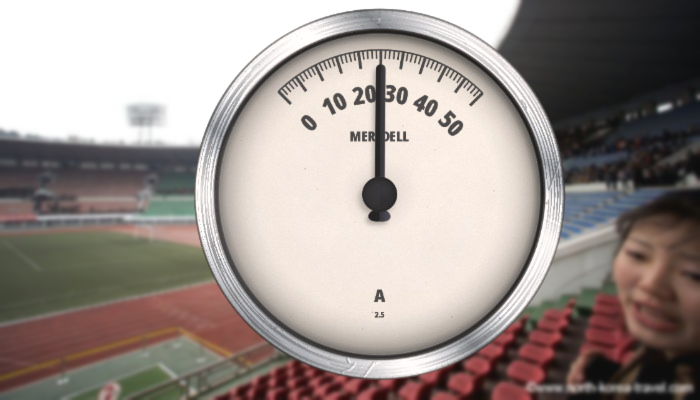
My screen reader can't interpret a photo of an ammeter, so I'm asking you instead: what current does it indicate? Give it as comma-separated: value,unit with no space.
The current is 25,A
